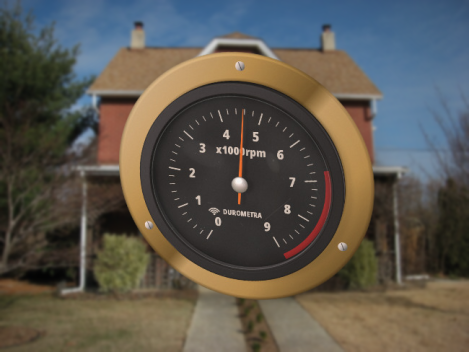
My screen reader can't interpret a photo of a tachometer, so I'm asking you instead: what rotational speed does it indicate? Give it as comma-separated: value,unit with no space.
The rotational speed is 4600,rpm
